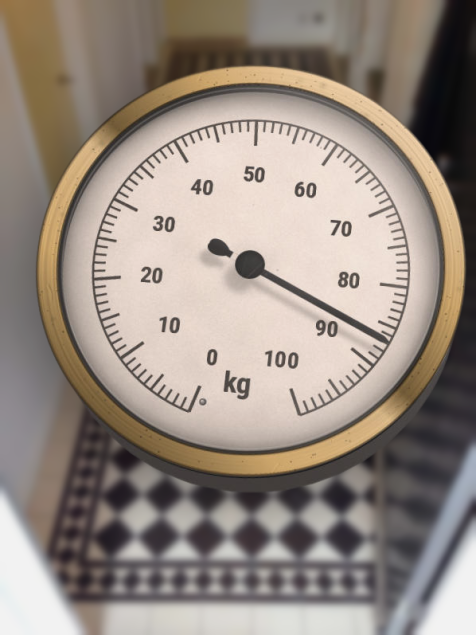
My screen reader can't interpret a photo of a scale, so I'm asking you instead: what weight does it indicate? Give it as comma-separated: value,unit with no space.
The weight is 87,kg
